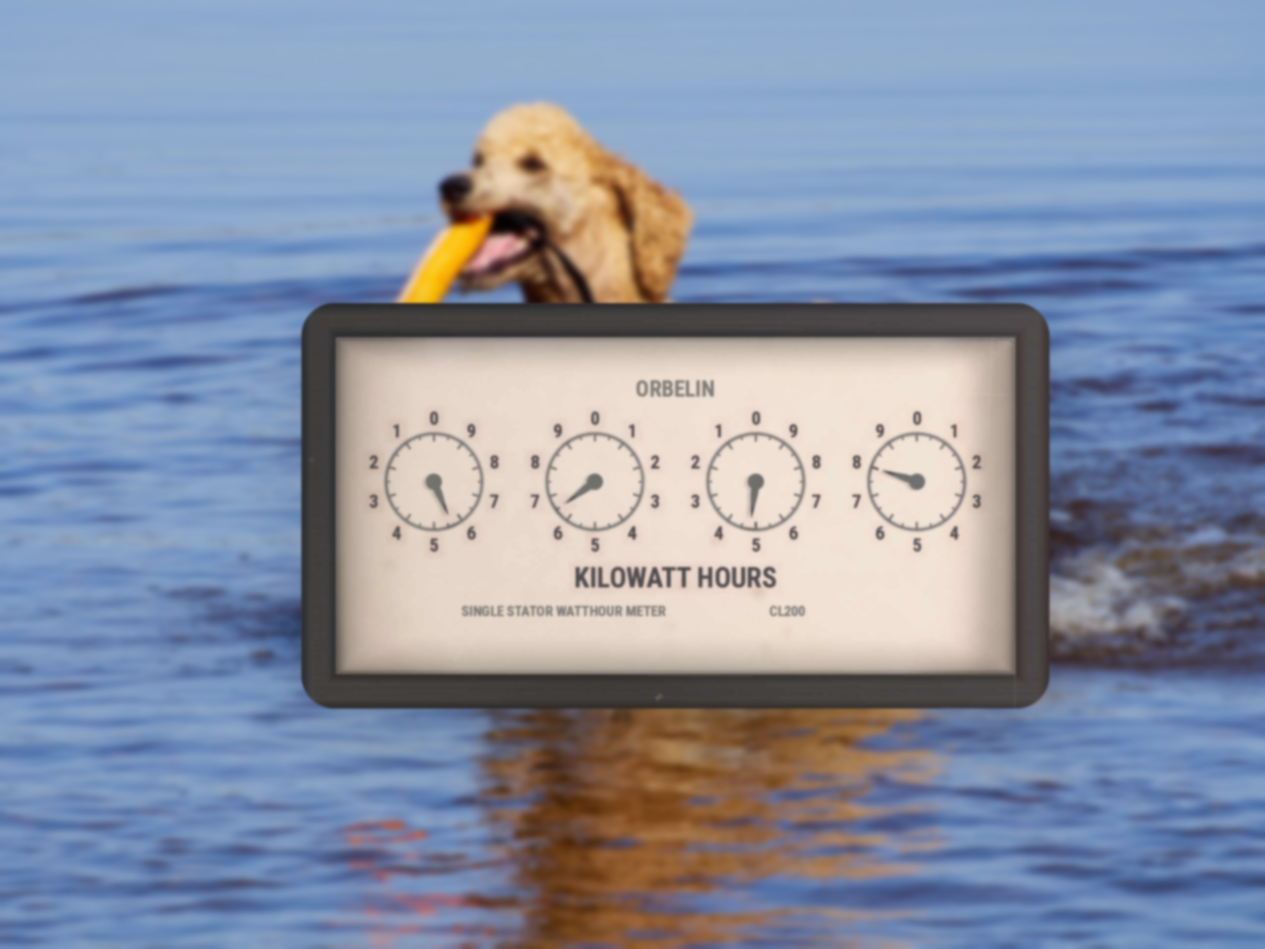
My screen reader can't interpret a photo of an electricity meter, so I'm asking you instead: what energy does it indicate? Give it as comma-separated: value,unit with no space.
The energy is 5648,kWh
